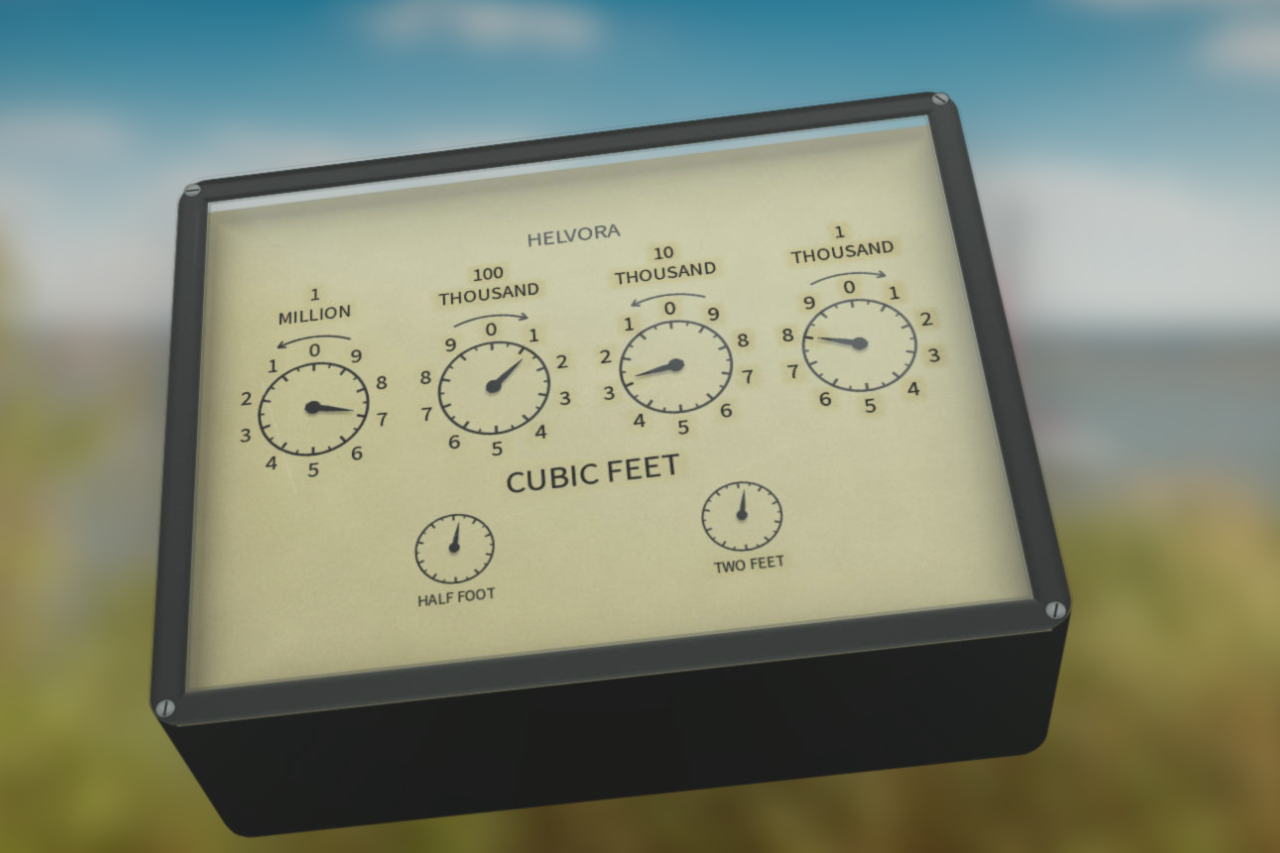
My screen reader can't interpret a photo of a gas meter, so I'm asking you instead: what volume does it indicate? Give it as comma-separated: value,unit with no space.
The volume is 712800,ft³
